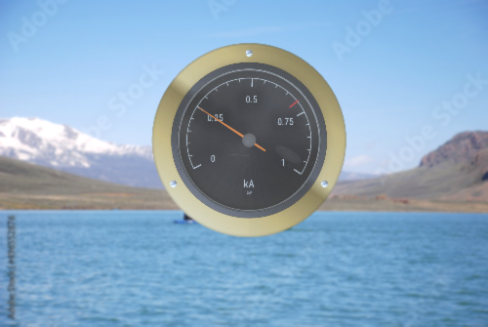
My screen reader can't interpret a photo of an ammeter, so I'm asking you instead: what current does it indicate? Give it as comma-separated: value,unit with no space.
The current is 0.25,kA
